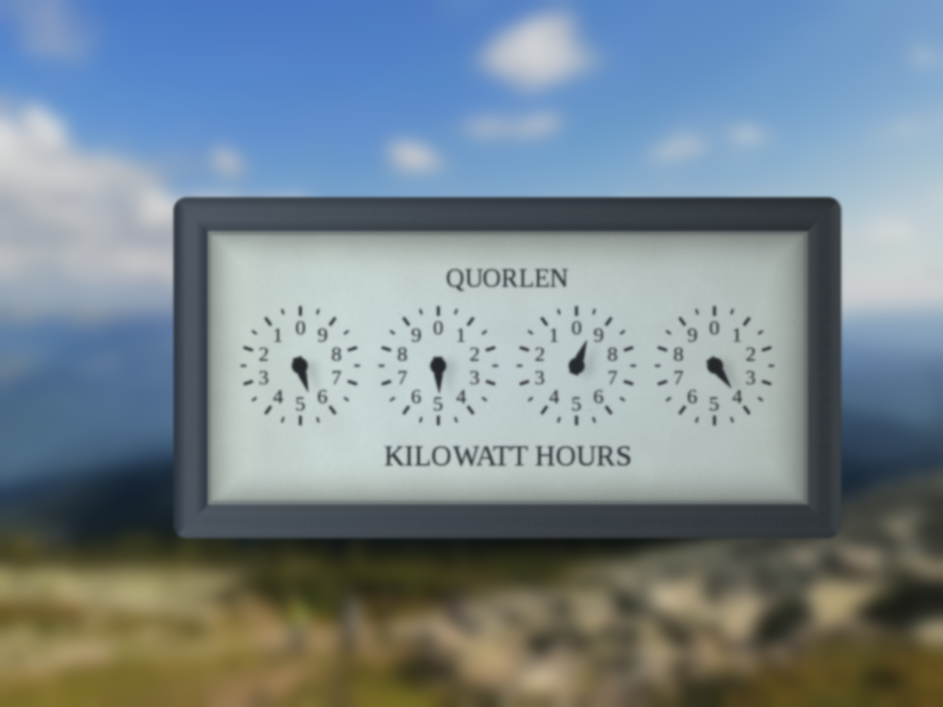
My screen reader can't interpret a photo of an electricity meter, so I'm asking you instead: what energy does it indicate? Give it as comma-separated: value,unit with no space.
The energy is 5494,kWh
